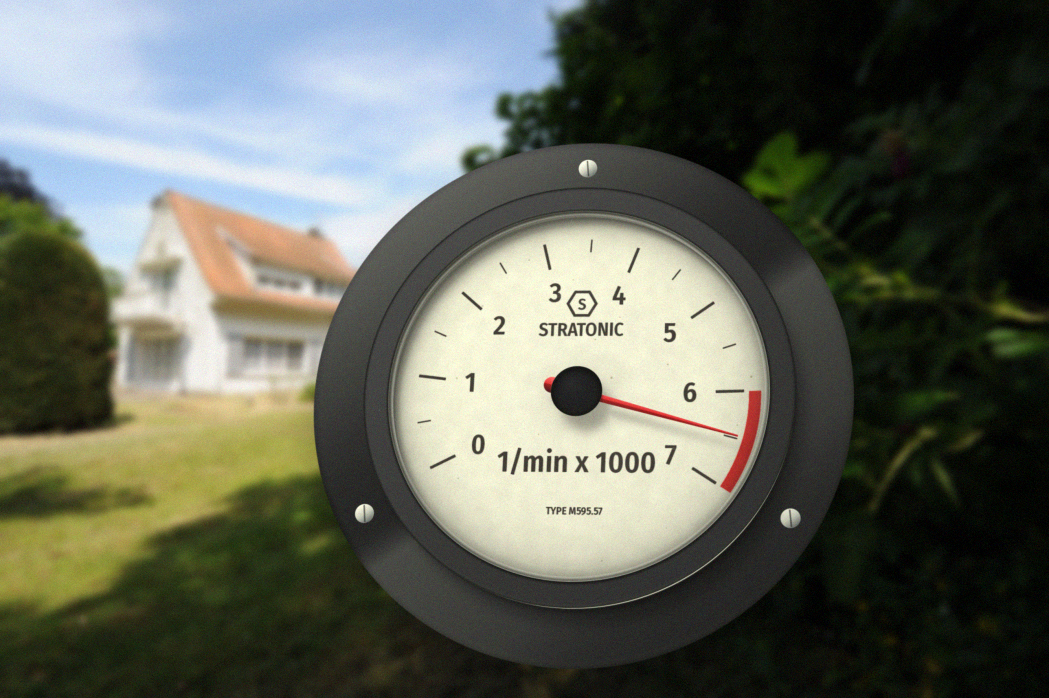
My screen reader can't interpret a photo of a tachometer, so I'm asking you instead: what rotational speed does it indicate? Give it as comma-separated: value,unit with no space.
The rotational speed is 6500,rpm
